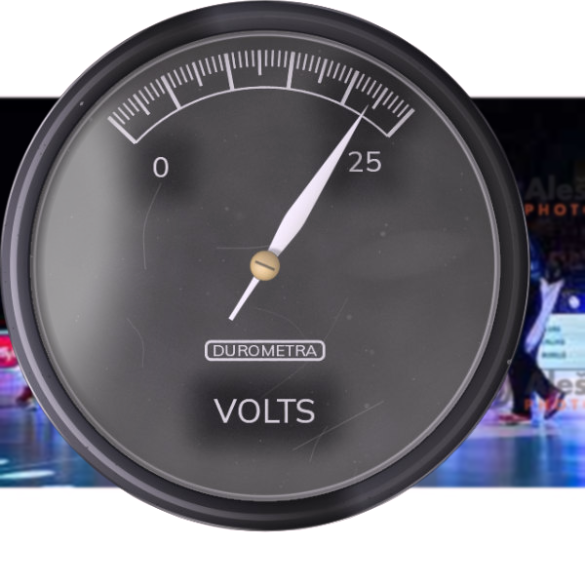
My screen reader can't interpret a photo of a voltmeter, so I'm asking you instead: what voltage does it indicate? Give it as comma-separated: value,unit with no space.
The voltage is 22,V
